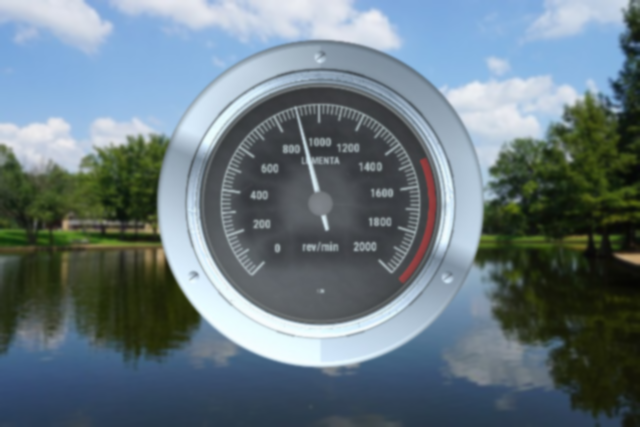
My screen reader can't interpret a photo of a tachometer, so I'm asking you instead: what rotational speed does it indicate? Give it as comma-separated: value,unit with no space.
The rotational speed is 900,rpm
